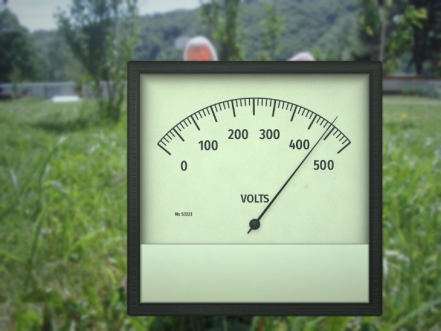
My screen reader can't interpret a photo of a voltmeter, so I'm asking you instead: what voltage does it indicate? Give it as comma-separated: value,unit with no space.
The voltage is 440,V
